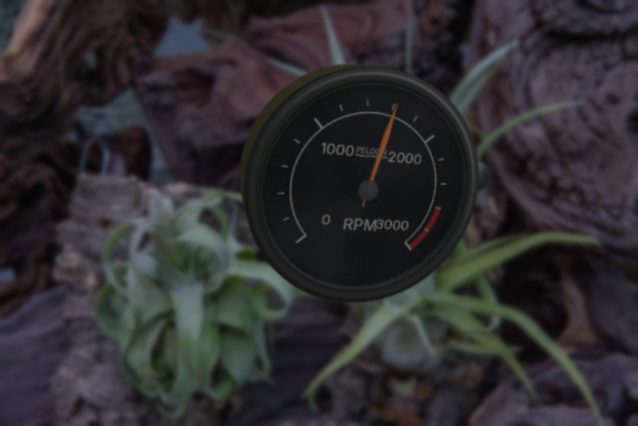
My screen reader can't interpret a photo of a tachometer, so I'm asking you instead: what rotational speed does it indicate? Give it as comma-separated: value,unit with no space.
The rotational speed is 1600,rpm
